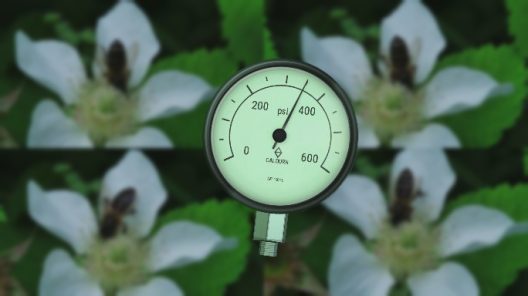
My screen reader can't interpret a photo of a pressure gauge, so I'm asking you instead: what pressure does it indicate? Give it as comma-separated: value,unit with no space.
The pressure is 350,psi
